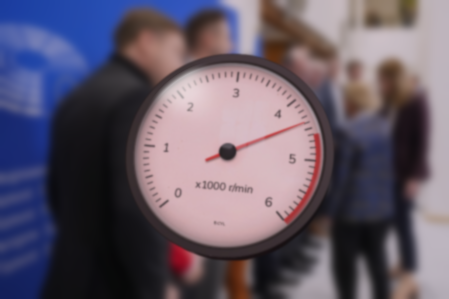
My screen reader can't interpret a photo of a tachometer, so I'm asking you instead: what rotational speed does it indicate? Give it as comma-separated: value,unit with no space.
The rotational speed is 4400,rpm
